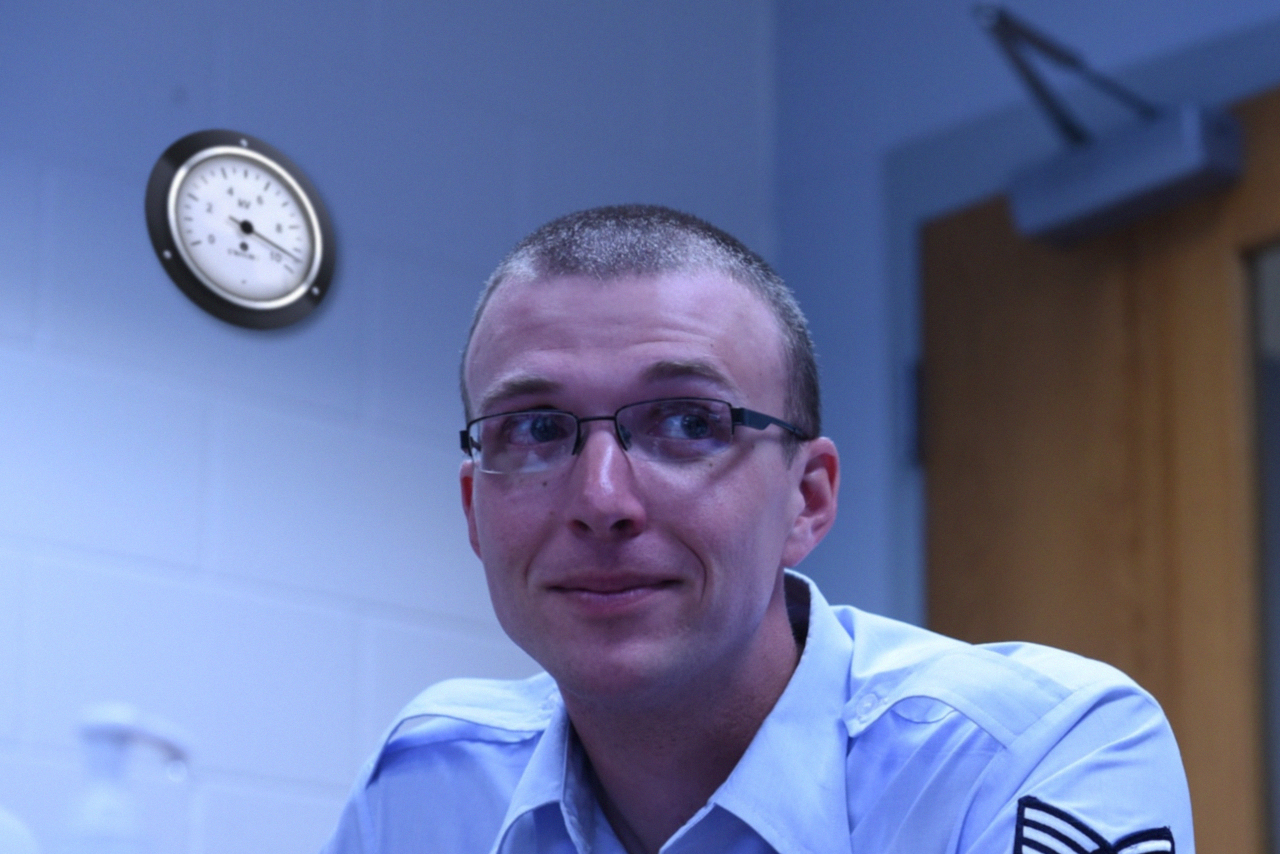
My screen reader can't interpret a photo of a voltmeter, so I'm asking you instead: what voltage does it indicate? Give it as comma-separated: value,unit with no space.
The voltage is 9.5,kV
